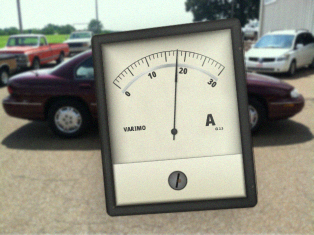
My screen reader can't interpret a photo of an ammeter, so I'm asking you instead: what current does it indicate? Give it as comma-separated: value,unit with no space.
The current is 18,A
